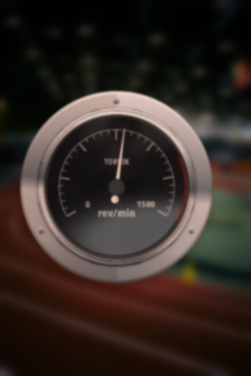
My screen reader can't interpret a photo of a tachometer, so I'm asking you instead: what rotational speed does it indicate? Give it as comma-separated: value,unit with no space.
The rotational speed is 800,rpm
